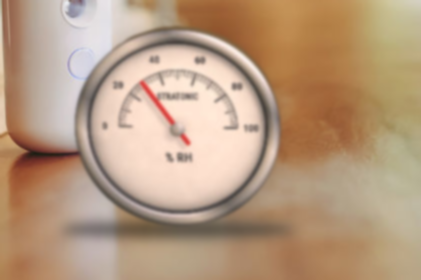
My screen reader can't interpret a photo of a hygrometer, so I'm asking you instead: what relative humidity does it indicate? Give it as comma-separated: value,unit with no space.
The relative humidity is 30,%
